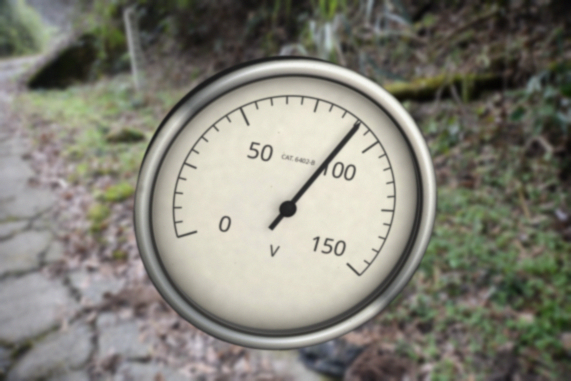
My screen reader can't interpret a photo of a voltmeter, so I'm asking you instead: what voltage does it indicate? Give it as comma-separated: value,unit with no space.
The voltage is 90,V
